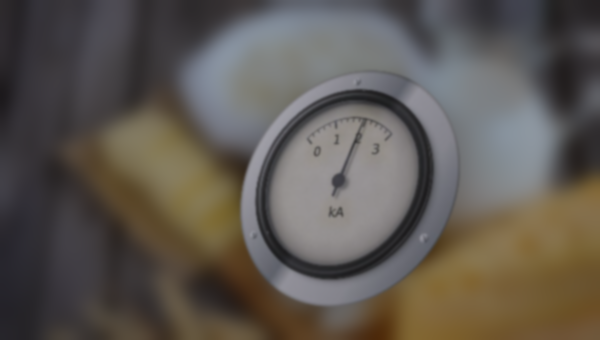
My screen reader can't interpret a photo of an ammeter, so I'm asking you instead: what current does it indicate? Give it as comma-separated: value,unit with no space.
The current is 2,kA
